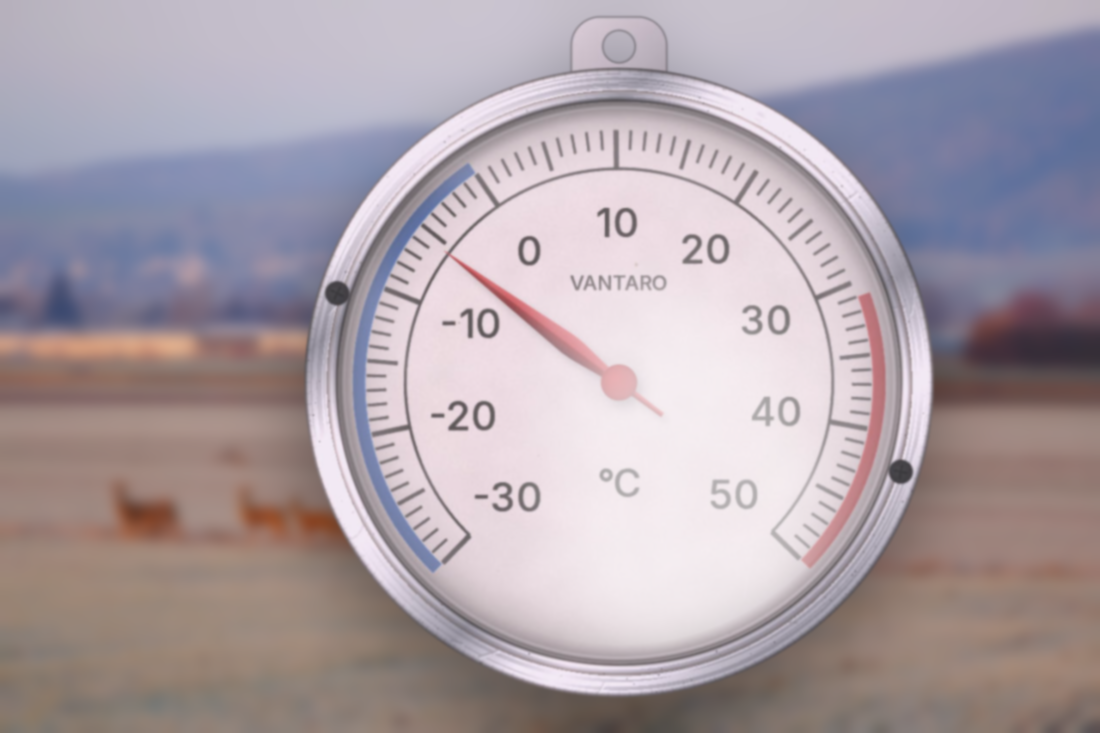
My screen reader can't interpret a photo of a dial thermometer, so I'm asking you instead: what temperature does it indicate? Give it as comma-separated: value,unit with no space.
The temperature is -5.5,°C
